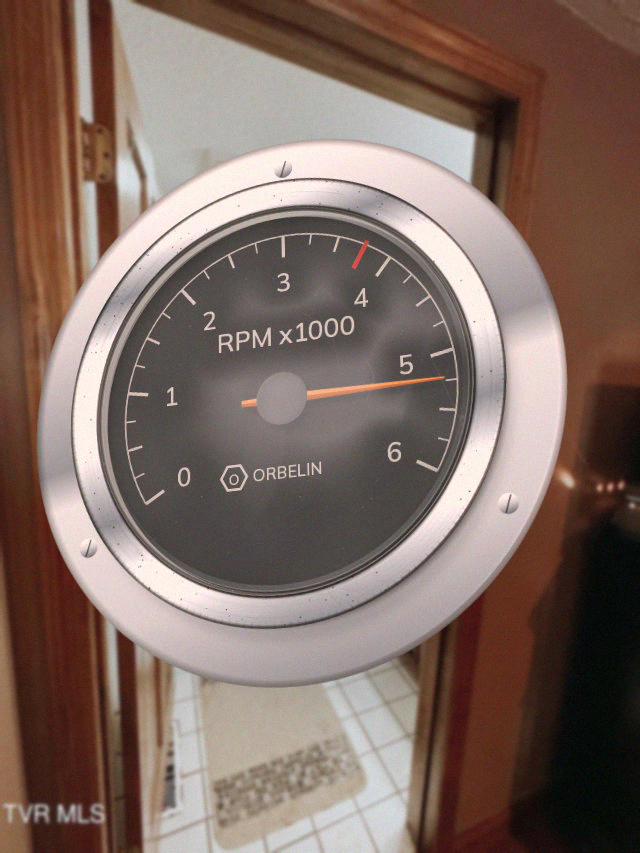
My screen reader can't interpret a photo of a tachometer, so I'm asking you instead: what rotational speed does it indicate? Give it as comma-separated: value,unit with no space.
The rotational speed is 5250,rpm
